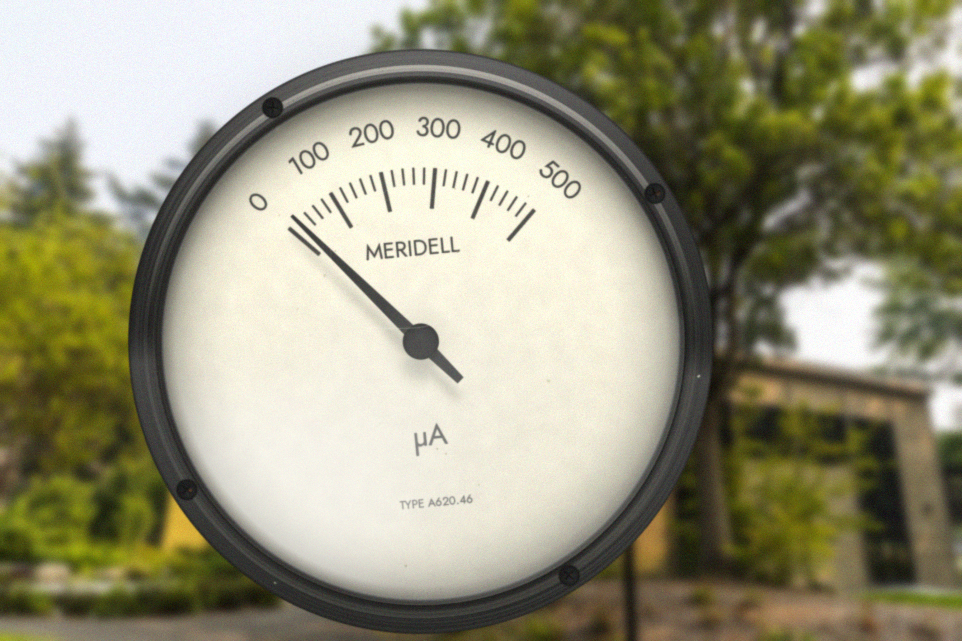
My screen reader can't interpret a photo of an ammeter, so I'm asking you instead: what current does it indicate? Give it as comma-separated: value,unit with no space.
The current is 20,µA
